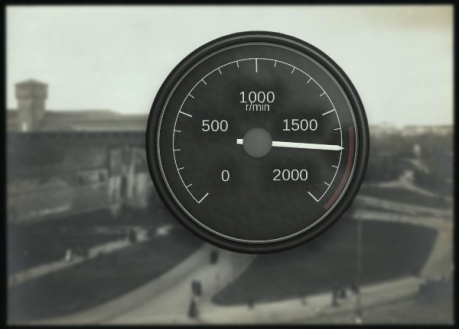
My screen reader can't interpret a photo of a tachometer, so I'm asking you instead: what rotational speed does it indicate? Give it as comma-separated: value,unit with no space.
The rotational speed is 1700,rpm
